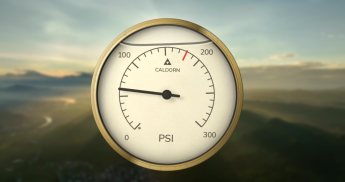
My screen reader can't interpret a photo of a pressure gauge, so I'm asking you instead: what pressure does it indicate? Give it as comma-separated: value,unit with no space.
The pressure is 60,psi
